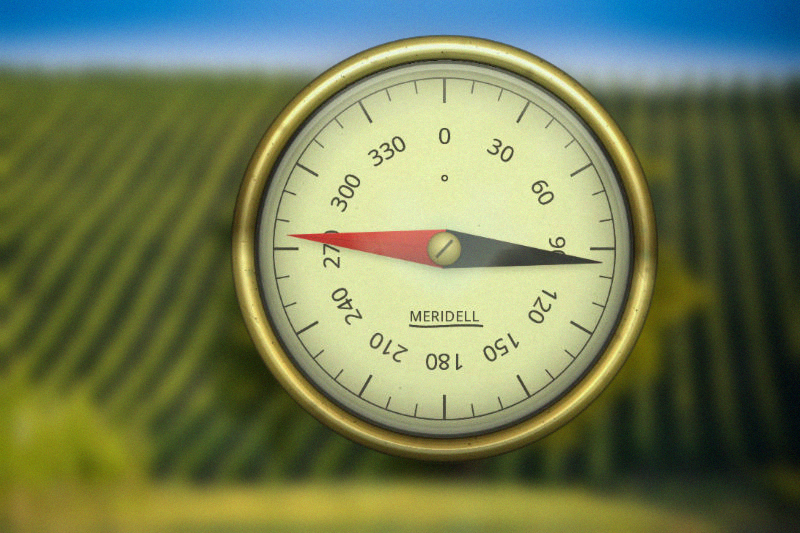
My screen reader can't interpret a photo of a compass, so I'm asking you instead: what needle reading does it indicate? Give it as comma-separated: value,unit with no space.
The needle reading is 275,°
